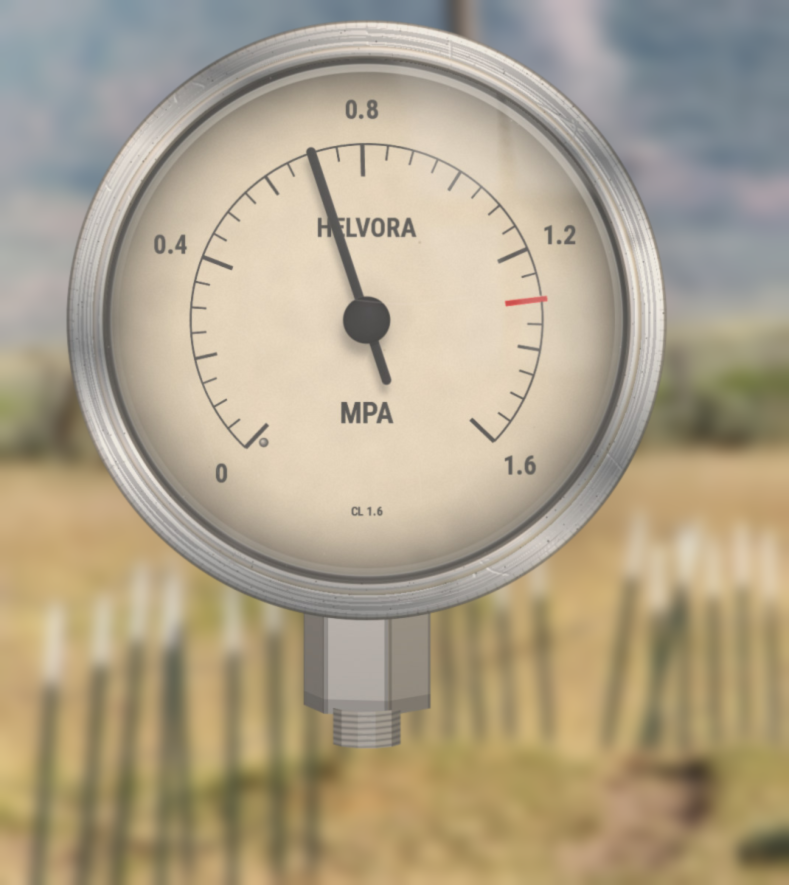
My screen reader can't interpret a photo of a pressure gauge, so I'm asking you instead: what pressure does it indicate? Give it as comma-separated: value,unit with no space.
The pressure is 0.7,MPa
